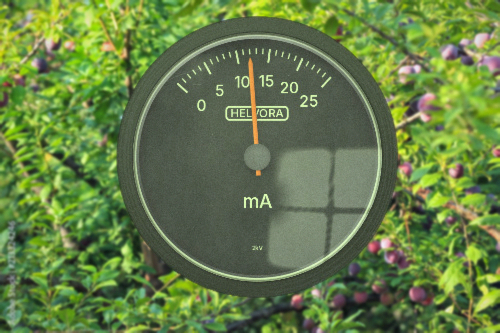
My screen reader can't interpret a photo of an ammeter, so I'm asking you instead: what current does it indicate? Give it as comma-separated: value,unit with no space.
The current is 12,mA
